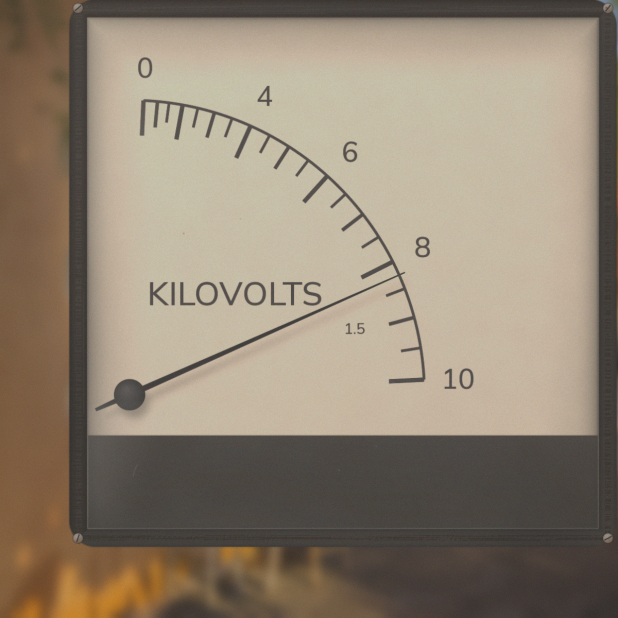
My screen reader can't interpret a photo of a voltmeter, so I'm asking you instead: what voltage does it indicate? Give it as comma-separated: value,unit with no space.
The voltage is 8.25,kV
